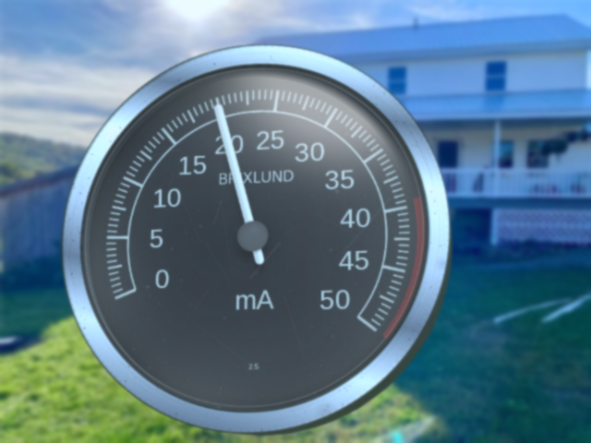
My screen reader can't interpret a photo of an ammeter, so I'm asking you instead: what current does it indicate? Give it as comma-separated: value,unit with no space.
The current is 20,mA
